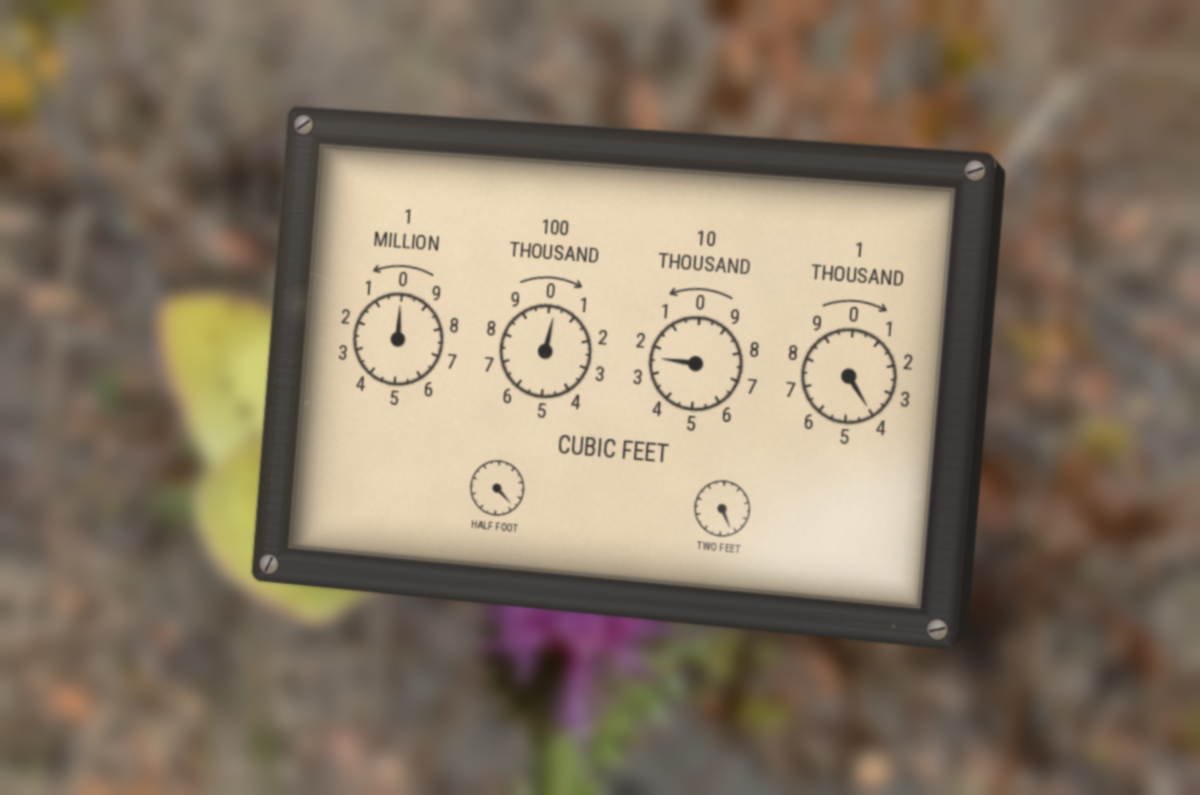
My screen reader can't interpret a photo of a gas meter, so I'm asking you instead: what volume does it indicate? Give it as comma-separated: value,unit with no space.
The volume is 2400,ft³
